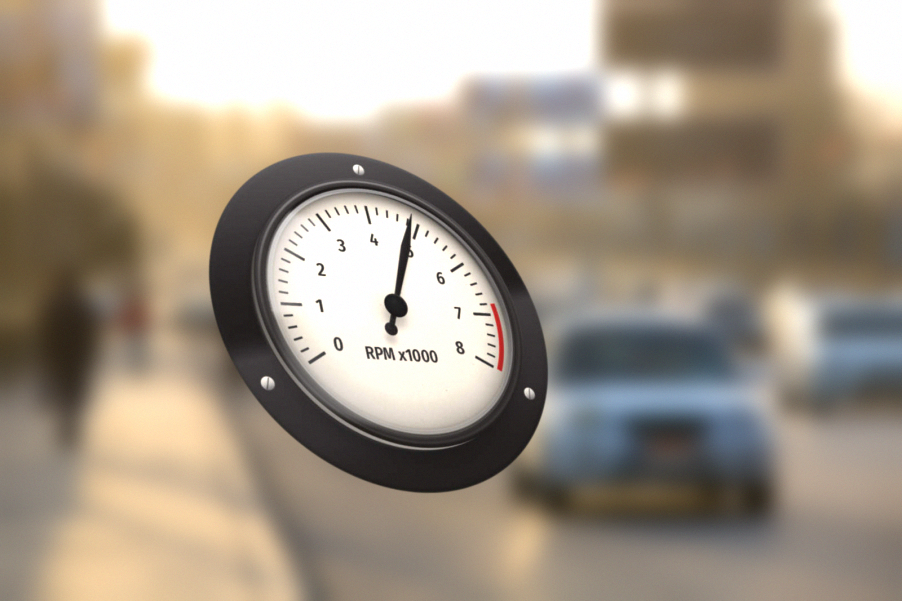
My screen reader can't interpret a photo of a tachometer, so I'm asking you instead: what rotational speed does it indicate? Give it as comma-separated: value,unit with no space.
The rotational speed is 4800,rpm
